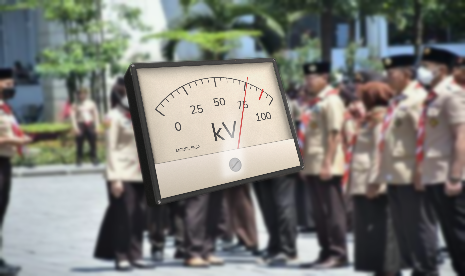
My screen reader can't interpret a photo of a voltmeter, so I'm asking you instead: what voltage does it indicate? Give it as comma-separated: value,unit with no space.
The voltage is 75,kV
